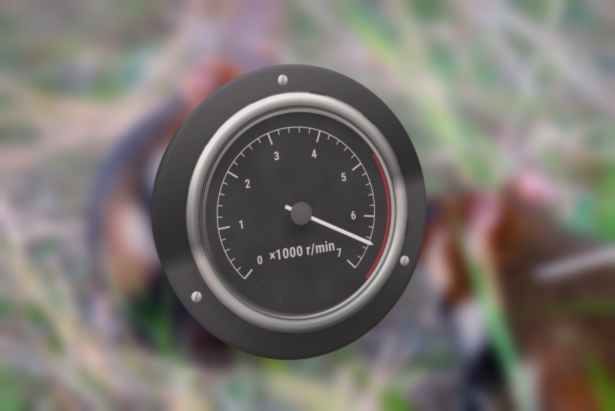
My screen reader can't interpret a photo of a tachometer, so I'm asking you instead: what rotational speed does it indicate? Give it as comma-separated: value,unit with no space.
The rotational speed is 6500,rpm
